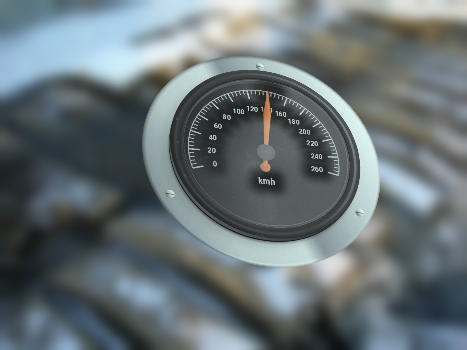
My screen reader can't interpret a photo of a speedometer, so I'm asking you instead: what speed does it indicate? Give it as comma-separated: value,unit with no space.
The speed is 140,km/h
